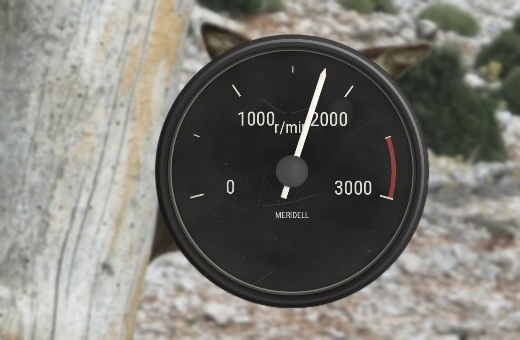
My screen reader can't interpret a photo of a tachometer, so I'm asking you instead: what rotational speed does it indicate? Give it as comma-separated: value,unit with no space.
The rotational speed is 1750,rpm
